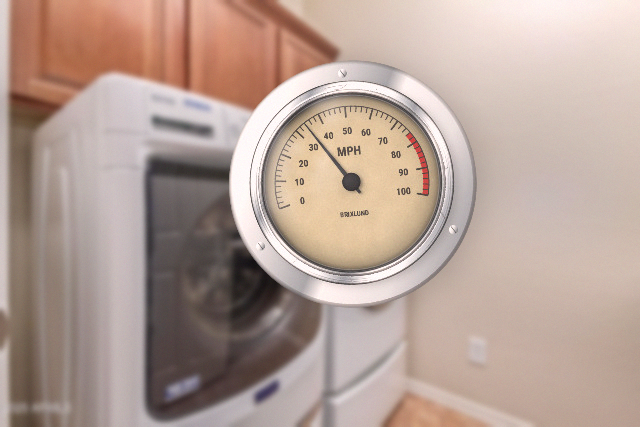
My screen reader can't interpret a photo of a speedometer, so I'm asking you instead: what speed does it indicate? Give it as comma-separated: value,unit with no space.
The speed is 34,mph
